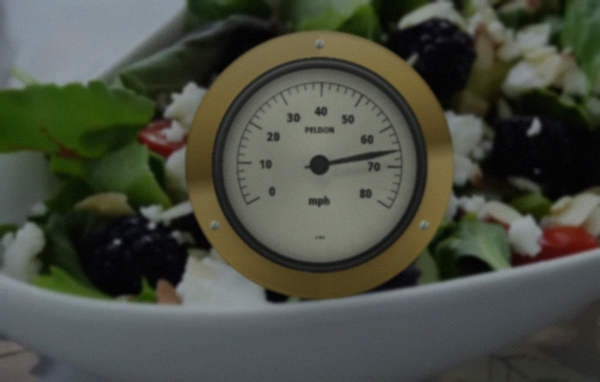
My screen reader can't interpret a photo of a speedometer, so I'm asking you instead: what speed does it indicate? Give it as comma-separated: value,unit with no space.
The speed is 66,mph
